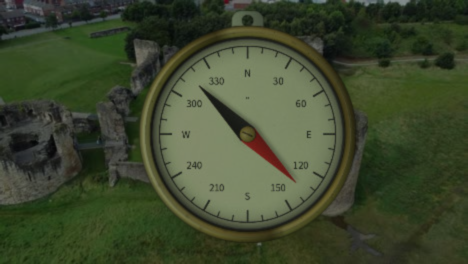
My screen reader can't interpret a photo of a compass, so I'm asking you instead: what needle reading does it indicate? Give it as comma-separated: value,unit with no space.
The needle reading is 135,°
